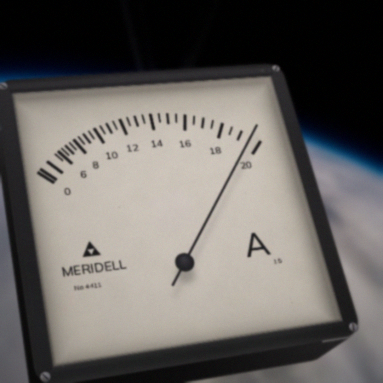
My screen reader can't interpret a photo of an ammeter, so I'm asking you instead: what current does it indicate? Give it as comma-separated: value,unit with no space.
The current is 19.5,A
